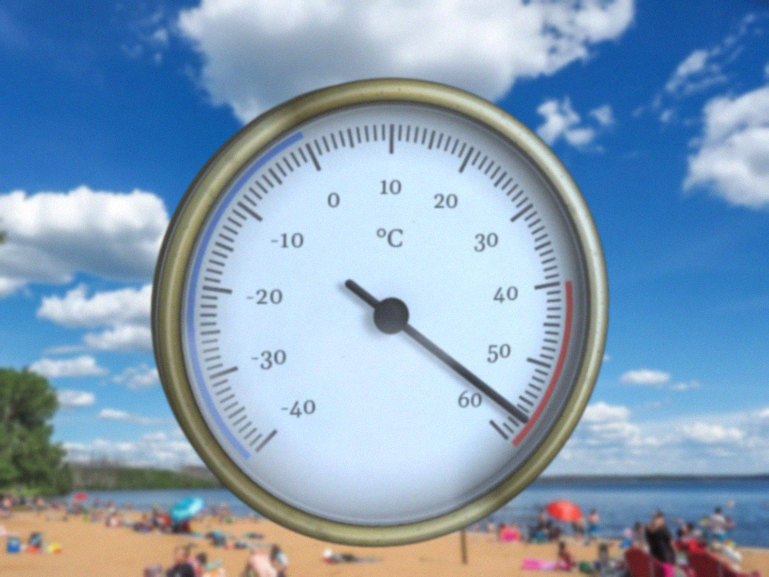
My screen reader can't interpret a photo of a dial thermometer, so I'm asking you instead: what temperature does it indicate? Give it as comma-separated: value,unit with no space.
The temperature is 57,°C
